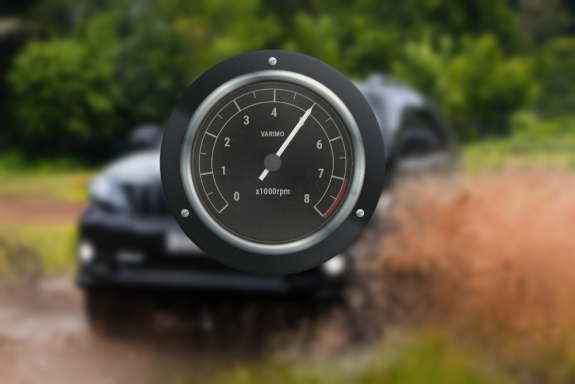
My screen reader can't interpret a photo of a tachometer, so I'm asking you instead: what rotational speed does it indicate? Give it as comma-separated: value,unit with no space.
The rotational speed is 5000,rpm
